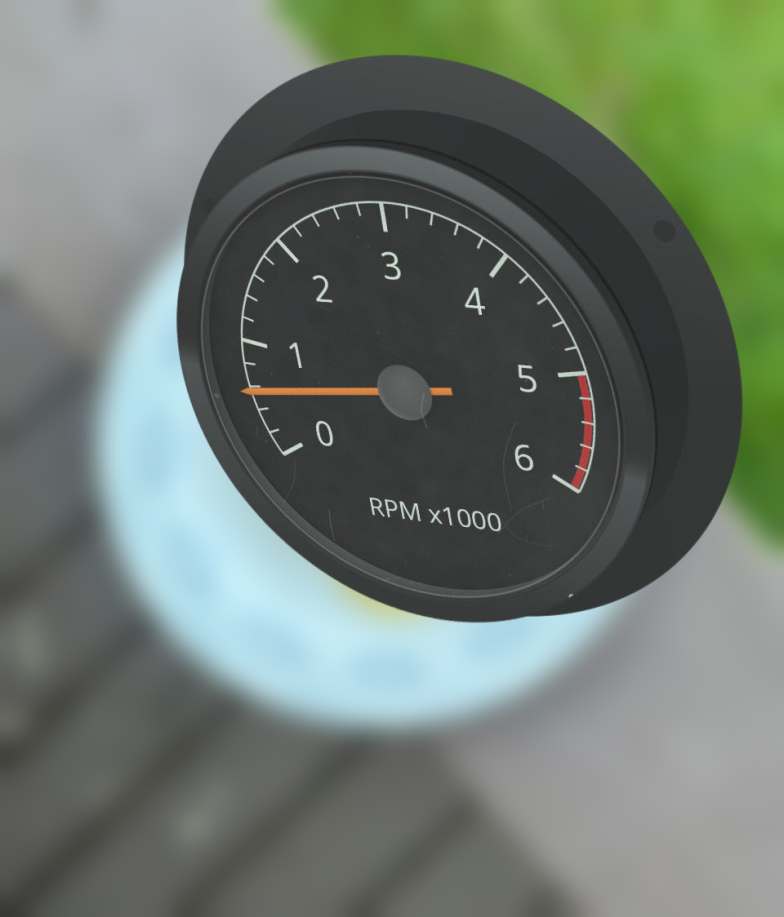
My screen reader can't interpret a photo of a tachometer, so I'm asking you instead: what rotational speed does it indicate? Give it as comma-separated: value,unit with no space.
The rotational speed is 600,rpm
